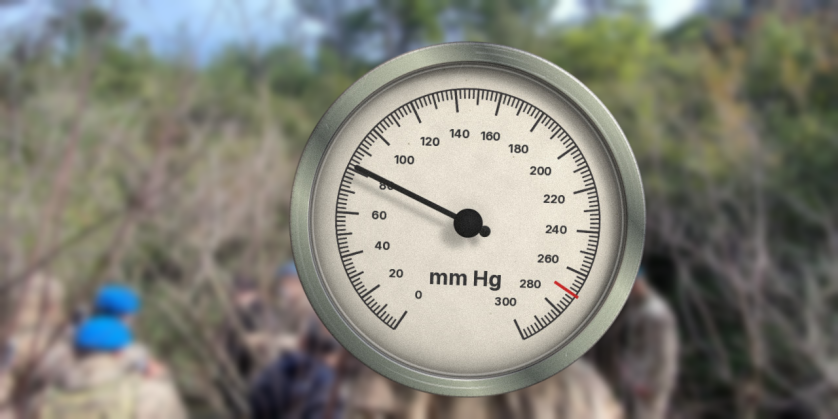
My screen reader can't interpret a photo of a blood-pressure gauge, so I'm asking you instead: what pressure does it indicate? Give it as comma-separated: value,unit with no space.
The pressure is 82,mmHg
